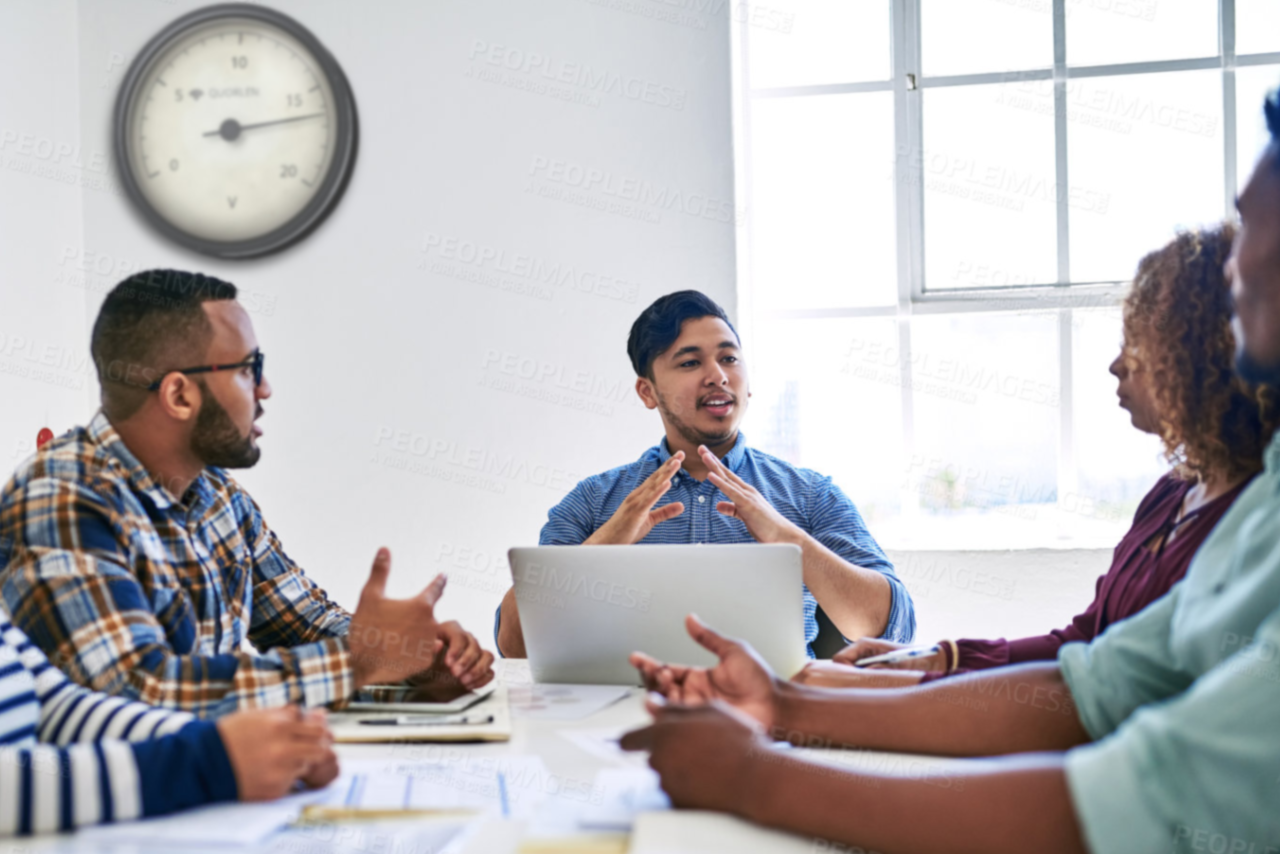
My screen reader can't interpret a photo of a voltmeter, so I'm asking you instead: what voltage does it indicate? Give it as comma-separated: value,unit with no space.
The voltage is 16.5,V
